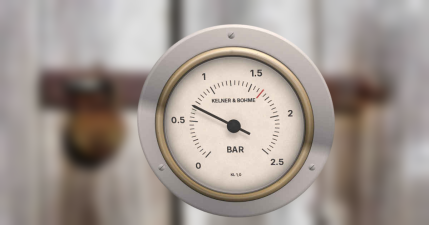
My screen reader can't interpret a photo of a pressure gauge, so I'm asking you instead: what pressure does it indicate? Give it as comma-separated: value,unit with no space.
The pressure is 0.7,bar
